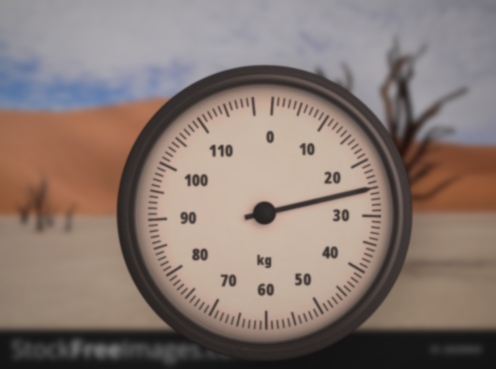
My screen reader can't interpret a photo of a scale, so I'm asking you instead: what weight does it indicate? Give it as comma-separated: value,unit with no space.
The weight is 25,kg
